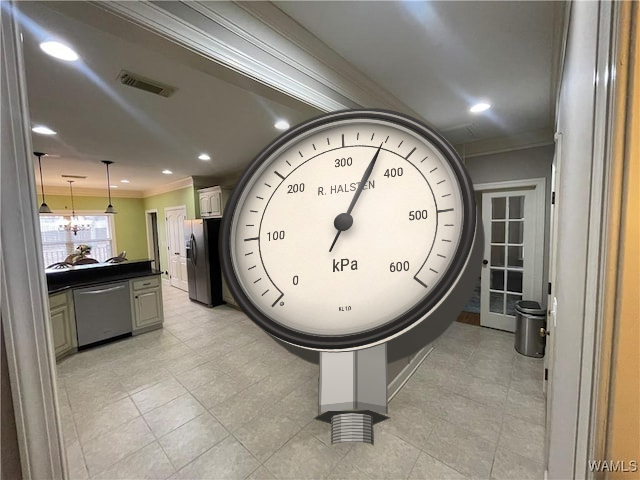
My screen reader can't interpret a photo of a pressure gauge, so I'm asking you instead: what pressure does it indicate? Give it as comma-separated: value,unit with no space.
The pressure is 360,kPa
